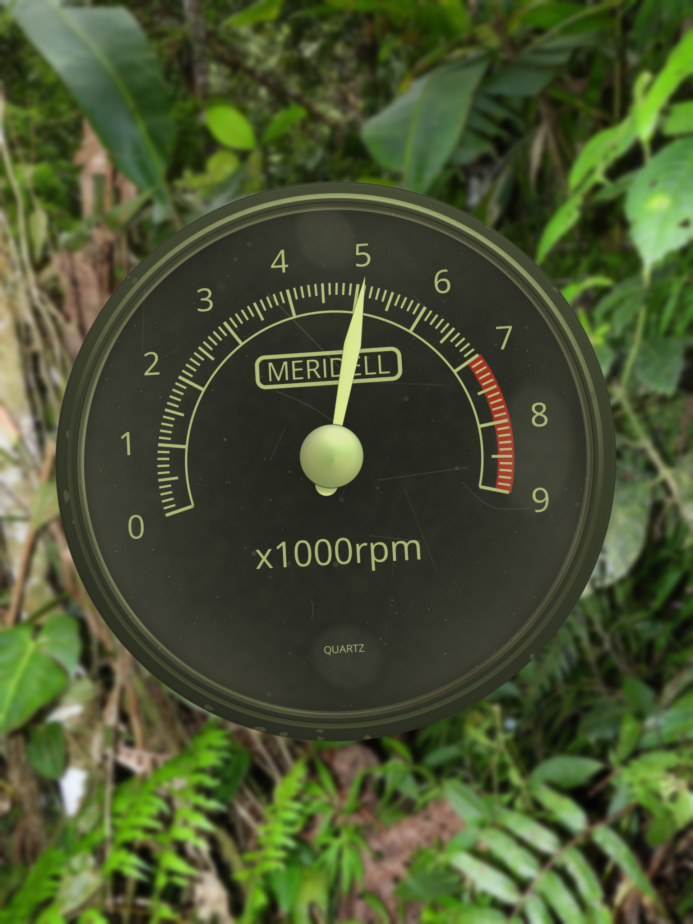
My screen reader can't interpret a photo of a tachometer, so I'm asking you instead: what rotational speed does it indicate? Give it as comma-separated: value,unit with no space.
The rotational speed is 5100,rpm
